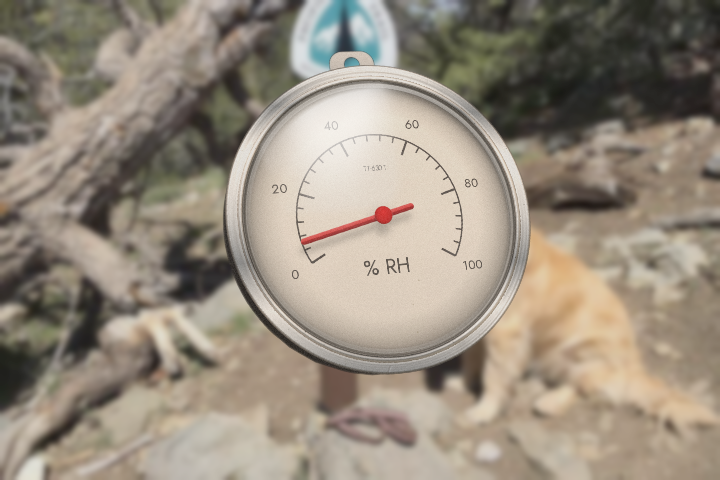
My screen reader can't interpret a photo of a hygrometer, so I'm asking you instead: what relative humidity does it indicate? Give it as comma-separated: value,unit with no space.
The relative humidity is 6,%
